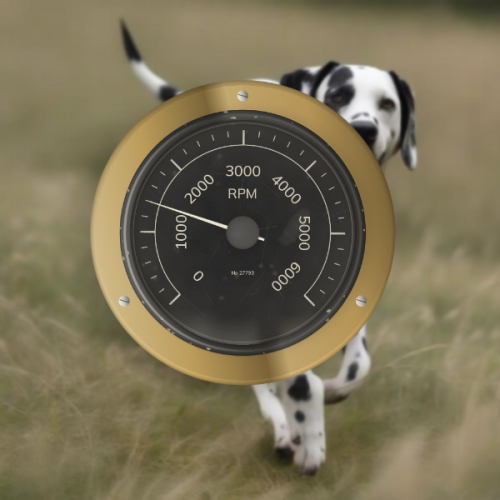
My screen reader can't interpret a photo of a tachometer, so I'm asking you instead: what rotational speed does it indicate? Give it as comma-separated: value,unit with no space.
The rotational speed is 1400,rpm
